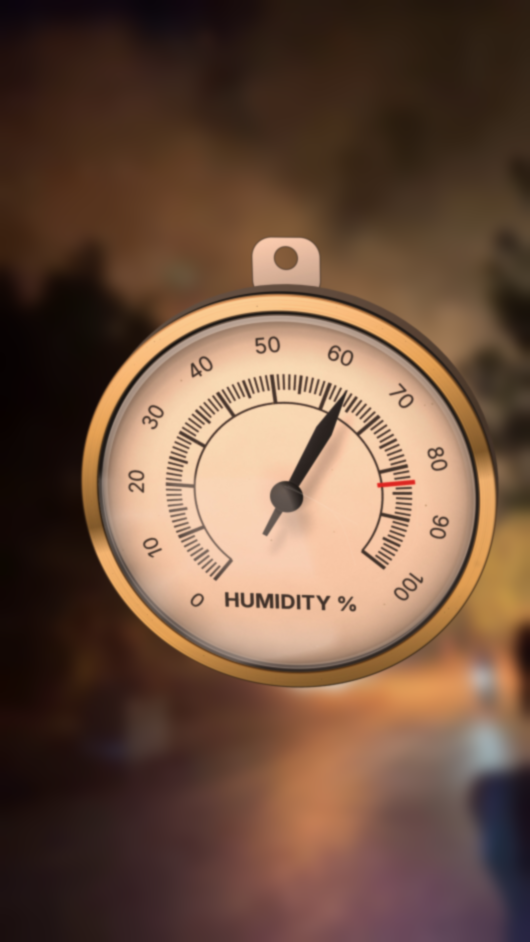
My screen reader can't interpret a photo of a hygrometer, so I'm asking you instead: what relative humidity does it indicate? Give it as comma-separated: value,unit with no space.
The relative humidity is 63,%
